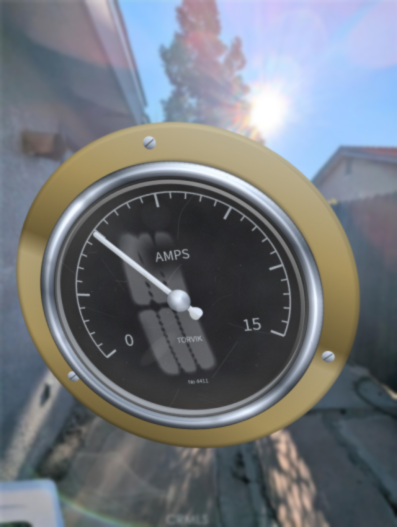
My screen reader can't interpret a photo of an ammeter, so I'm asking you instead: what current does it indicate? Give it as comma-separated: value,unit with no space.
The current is 5,A
